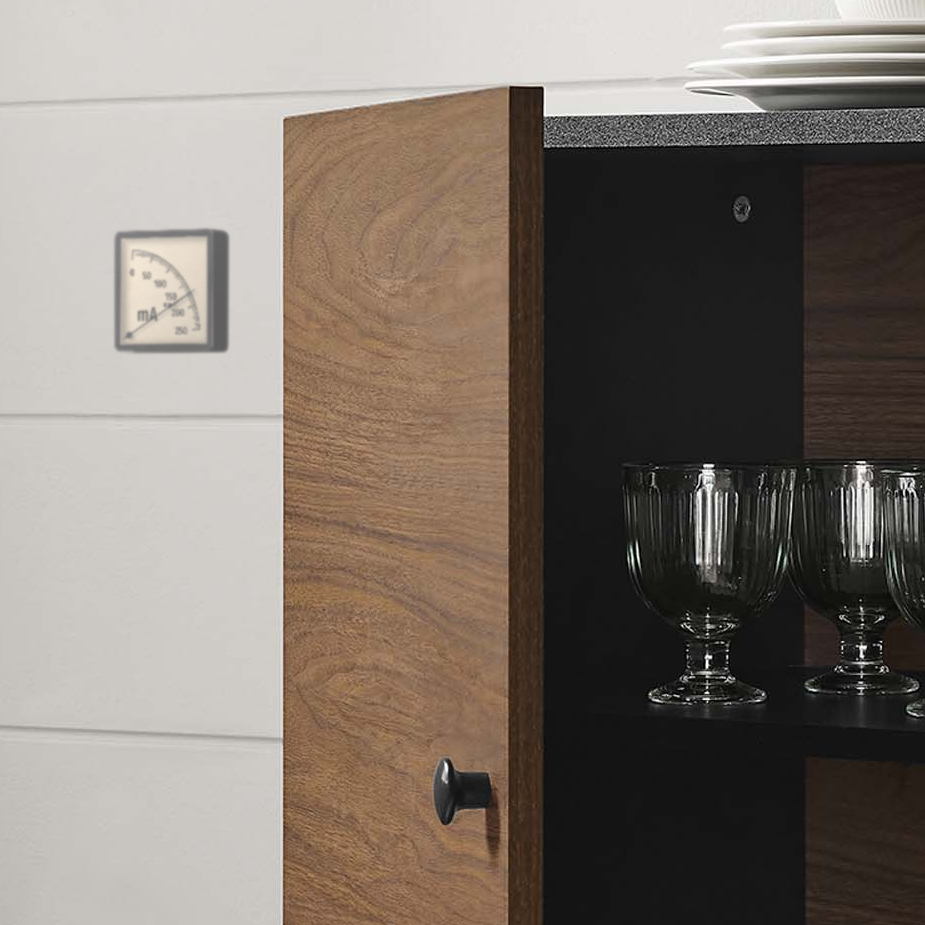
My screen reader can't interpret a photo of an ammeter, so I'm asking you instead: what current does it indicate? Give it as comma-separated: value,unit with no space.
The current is 175,mA
